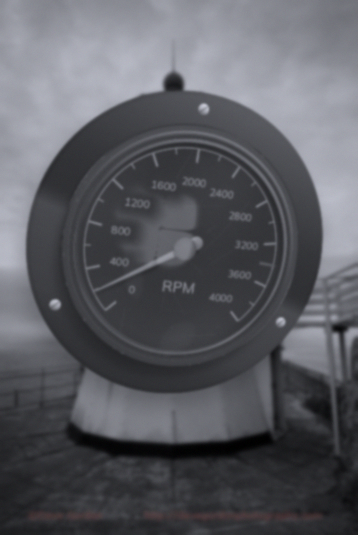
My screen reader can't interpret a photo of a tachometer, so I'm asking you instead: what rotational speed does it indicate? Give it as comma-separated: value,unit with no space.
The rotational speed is 200,rpm
